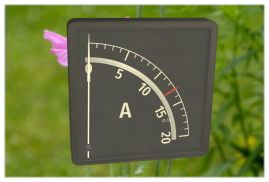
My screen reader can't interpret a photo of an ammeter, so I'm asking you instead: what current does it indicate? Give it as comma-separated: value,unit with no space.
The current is 0,A
